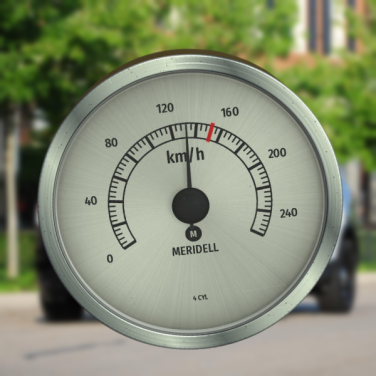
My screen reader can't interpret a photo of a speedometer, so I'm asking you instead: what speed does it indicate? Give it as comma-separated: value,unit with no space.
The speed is 132,km/h
